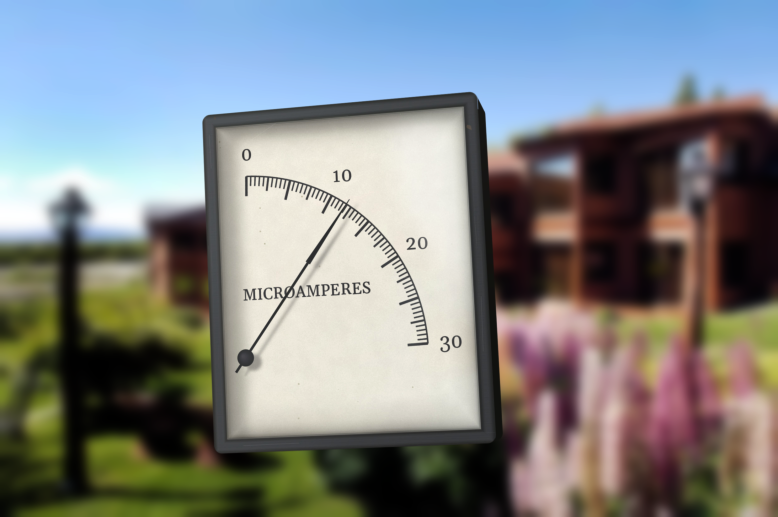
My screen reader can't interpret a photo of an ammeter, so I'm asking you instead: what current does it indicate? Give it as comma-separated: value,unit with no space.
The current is 12,µA
